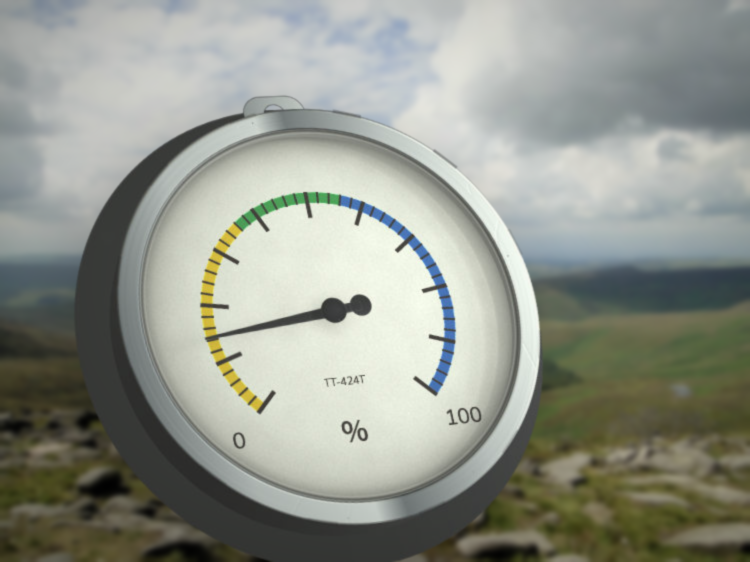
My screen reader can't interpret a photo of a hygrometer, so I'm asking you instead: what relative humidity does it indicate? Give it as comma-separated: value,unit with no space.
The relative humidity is 14,%
